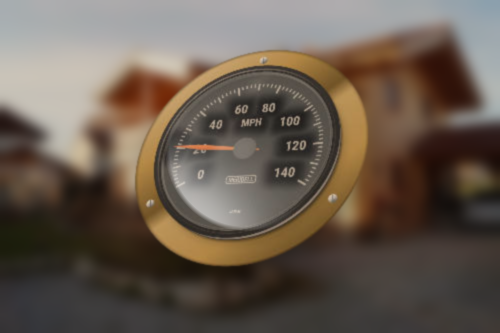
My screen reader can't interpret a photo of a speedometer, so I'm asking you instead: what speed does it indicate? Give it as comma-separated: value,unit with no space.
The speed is 20,mph
